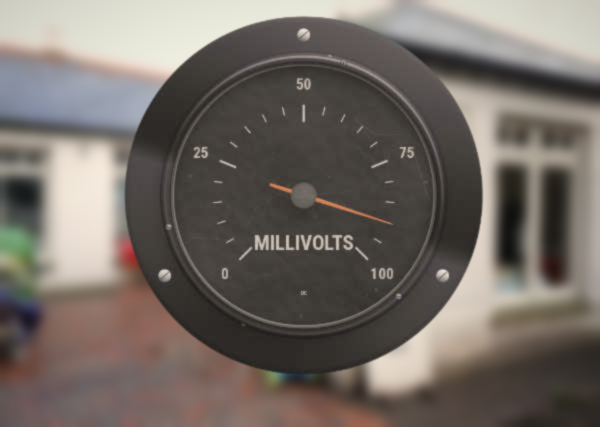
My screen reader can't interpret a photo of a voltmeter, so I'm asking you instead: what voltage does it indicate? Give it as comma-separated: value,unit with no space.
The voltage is 90,mV
